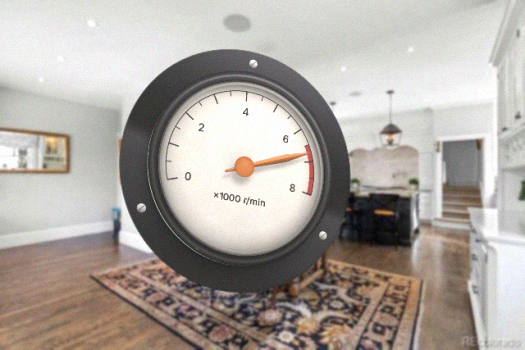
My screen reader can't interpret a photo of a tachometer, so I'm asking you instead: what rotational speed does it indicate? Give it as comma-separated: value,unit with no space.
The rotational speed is 6750,rpm
